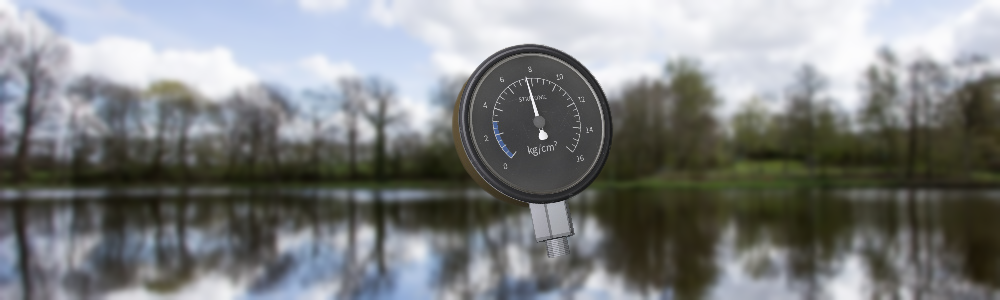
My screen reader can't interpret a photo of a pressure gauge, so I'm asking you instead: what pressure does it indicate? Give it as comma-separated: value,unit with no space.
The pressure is 7.5,kg/cm²
